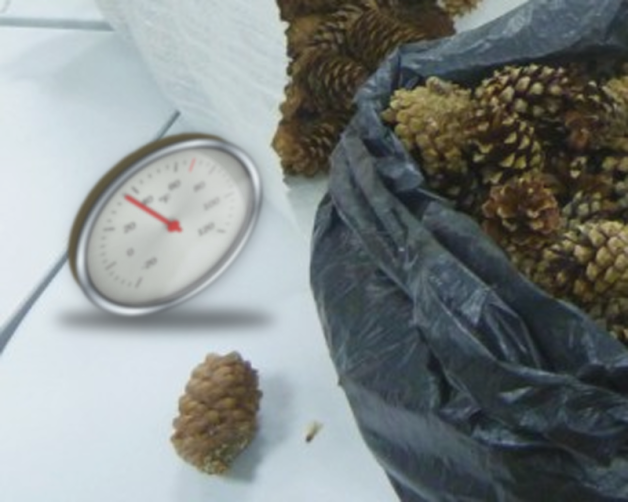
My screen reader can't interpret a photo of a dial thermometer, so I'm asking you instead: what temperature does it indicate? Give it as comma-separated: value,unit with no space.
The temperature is 36,°F
